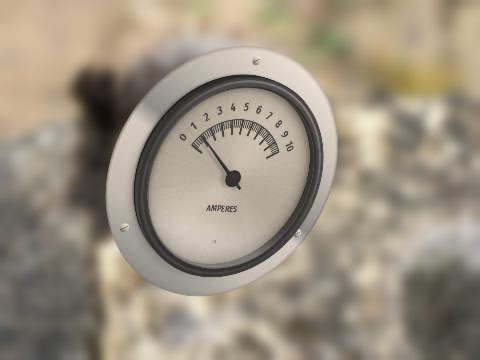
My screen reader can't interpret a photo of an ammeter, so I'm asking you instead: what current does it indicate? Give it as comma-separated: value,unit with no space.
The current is 1,A
